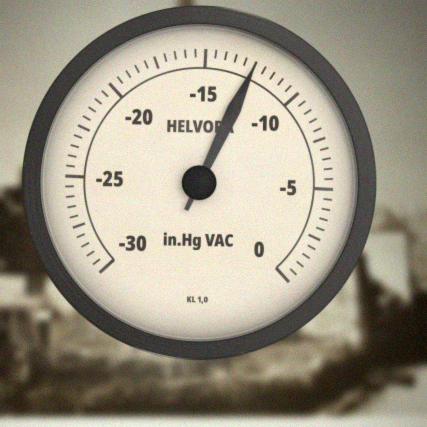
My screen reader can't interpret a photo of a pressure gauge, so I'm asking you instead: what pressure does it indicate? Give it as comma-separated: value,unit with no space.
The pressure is -12.5,inHg
